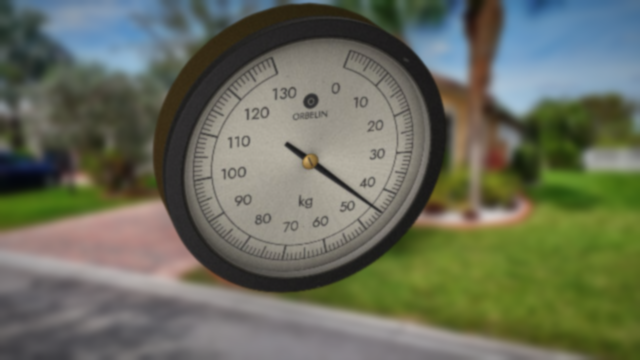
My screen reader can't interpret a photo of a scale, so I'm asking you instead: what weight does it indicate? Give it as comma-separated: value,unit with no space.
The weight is 45,kg
